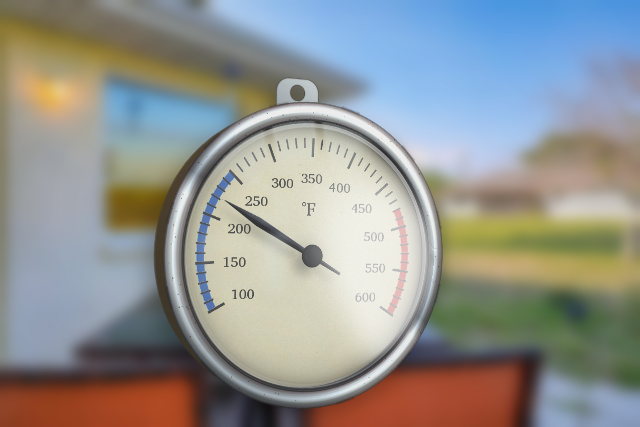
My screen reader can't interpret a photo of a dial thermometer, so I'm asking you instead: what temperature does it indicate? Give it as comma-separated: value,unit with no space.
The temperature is 220,°F
